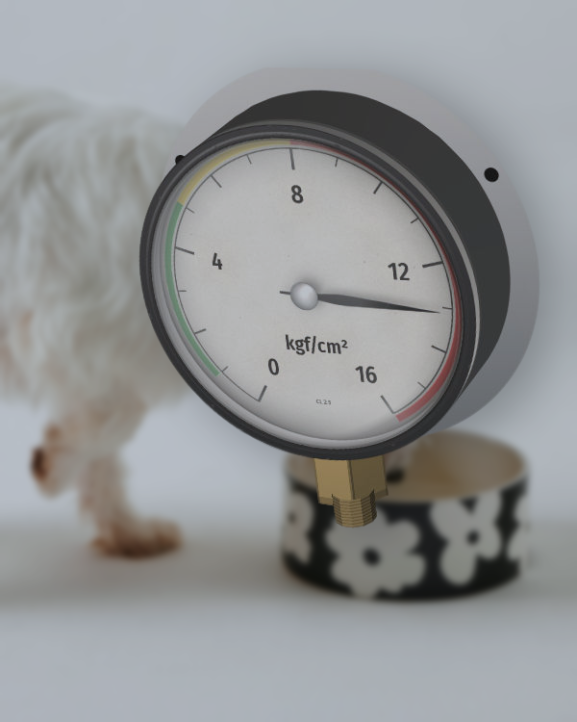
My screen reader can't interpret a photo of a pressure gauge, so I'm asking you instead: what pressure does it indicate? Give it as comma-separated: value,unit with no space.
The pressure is 13,kg/cm²
